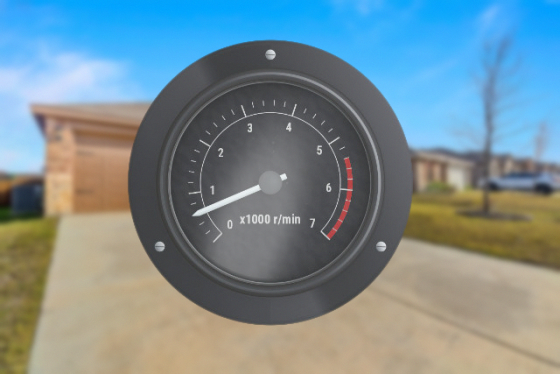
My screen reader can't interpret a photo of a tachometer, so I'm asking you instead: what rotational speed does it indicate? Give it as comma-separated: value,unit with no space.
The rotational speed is 600,rpm
